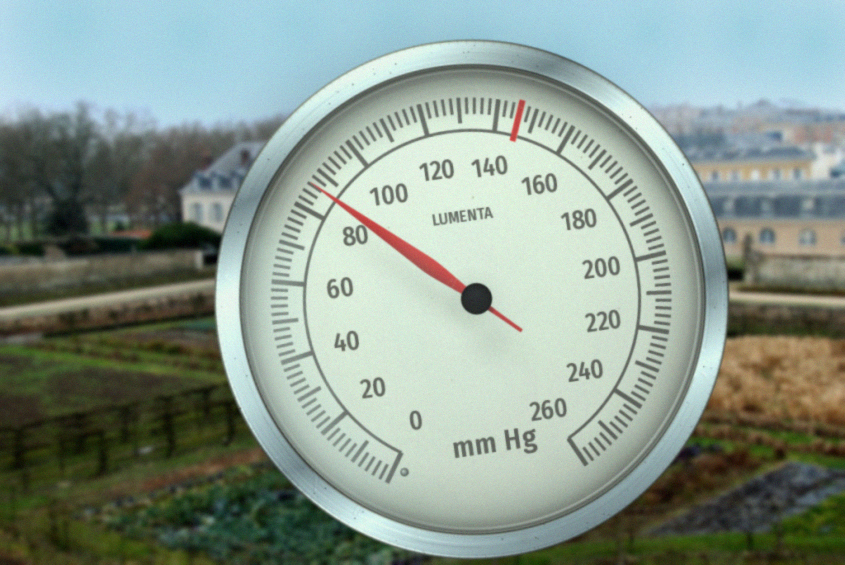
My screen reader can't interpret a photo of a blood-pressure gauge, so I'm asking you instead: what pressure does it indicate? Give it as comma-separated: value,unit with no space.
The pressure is 86,mmHg
